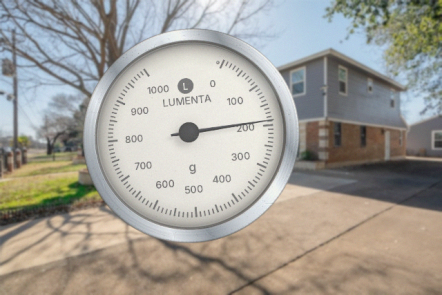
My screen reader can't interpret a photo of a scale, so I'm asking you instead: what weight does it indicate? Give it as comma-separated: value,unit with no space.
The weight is 190,g
